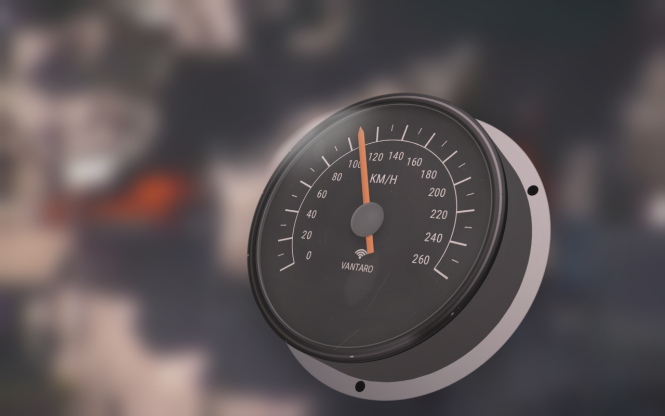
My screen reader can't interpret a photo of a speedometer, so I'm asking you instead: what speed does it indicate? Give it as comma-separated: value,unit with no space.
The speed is 110,km/h
